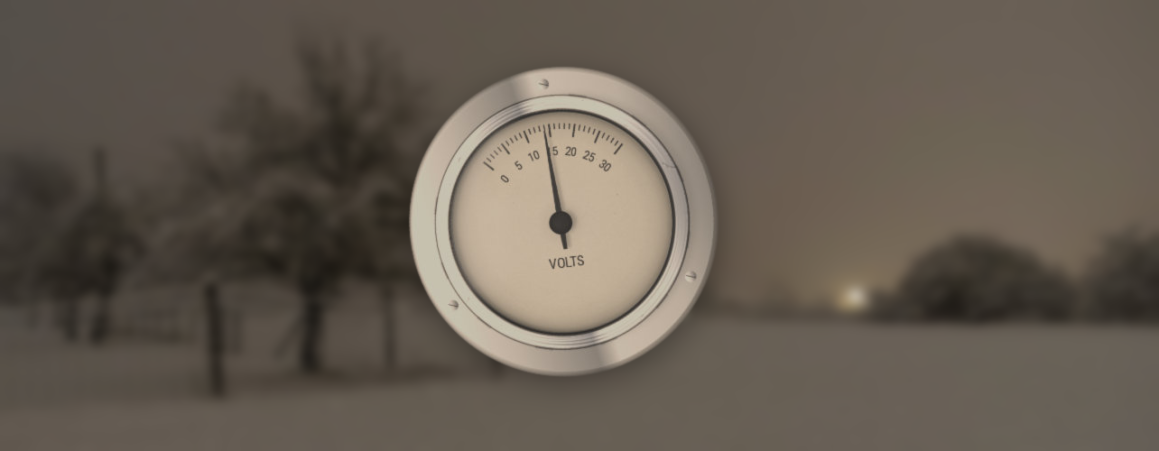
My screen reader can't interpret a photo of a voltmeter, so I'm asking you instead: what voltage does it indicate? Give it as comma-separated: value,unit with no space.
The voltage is 14,V
